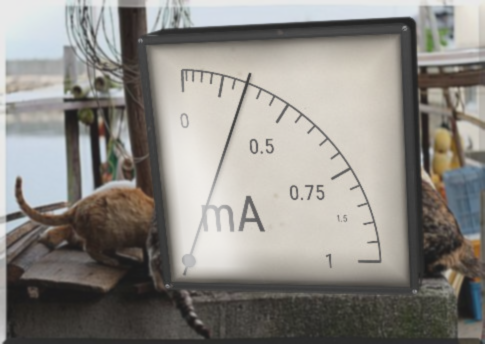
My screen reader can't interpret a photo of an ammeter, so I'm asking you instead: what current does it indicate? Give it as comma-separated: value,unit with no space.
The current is 0.35,mA
